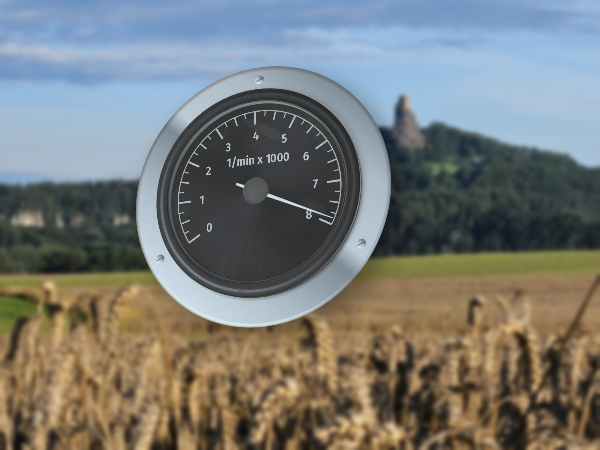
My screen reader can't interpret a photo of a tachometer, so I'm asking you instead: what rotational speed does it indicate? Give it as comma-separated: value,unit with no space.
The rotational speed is 7875,rpm
